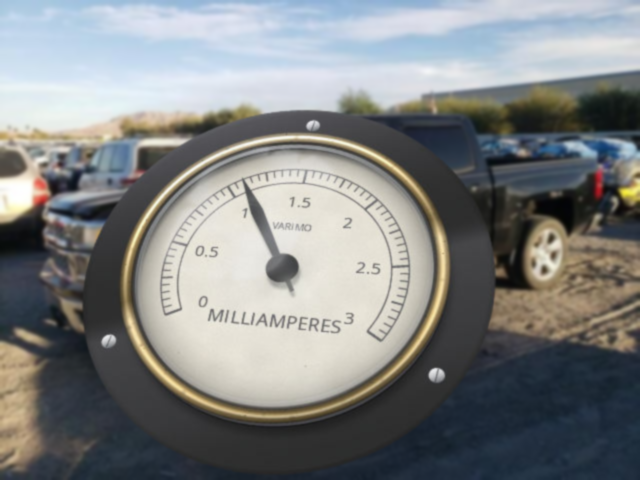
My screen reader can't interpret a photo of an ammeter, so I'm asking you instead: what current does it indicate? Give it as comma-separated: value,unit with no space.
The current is 1.1,mA
